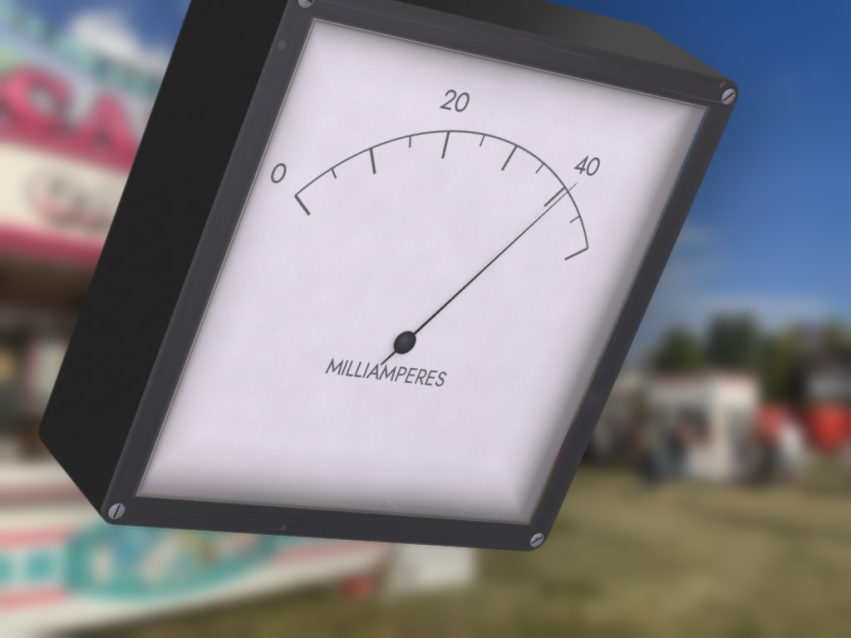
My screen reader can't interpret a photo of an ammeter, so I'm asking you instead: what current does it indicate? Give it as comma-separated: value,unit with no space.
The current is 40,mA
